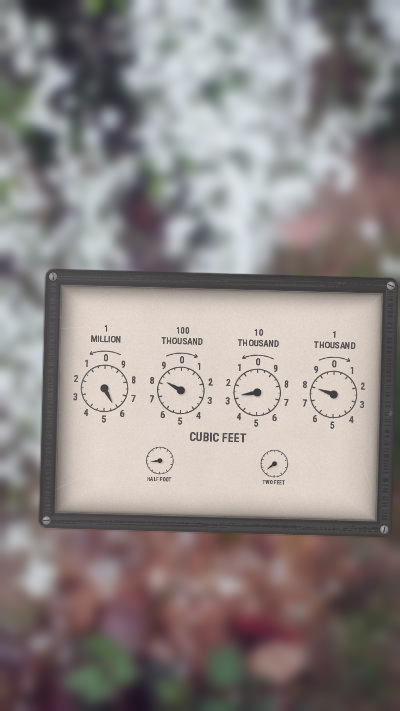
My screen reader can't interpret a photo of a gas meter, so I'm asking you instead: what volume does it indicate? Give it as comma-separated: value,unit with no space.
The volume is 582800,ft³
